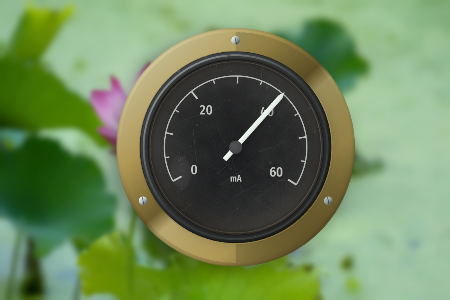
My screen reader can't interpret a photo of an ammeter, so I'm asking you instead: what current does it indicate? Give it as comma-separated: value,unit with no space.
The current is 40,mA
